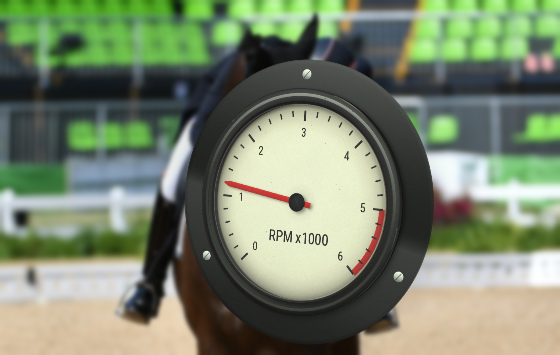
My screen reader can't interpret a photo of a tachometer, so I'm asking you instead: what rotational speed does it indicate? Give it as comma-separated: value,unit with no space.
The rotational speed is 1200,rpm
